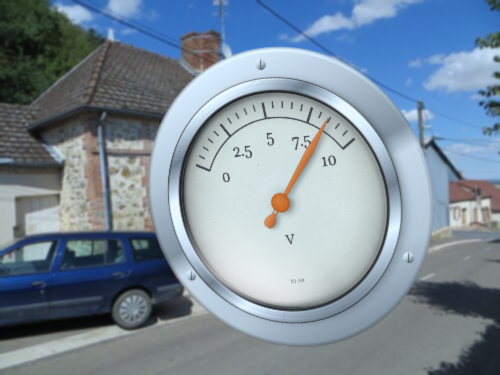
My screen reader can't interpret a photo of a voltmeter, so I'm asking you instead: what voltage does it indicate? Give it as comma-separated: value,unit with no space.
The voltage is 8.5,V
